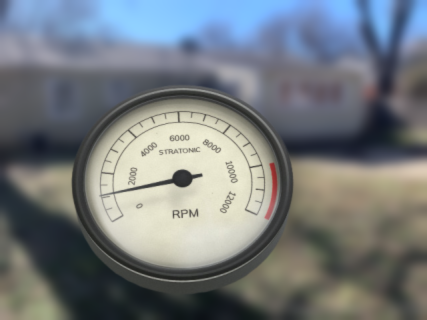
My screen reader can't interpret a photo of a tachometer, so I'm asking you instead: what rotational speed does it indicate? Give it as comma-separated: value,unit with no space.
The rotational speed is 1000,rpm
